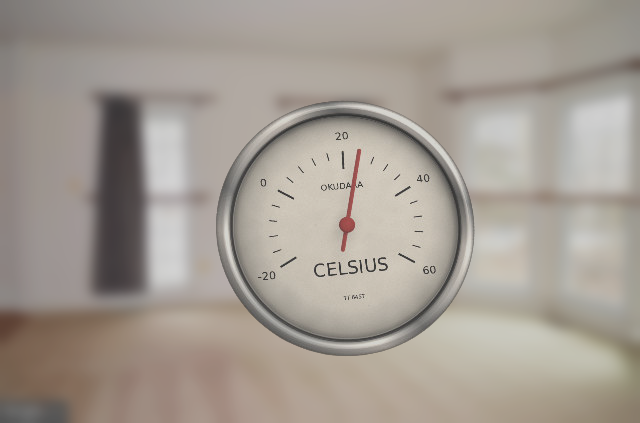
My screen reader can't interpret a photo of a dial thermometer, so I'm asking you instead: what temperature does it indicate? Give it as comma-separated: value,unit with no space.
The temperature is 24,°C
